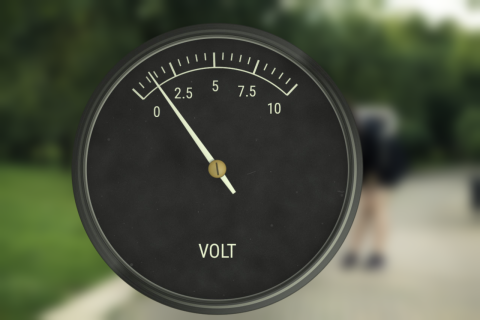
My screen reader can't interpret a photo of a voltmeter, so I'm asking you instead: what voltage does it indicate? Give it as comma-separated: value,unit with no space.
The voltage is 1.25,V
